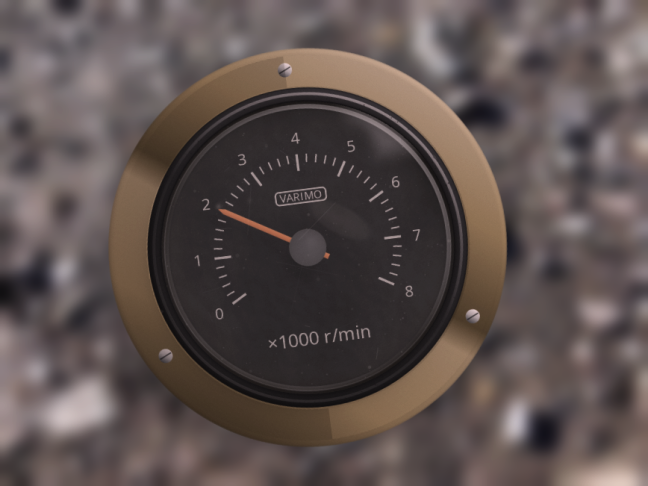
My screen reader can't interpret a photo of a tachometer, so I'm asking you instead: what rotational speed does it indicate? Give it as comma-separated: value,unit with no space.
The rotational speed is 2000,rpm
